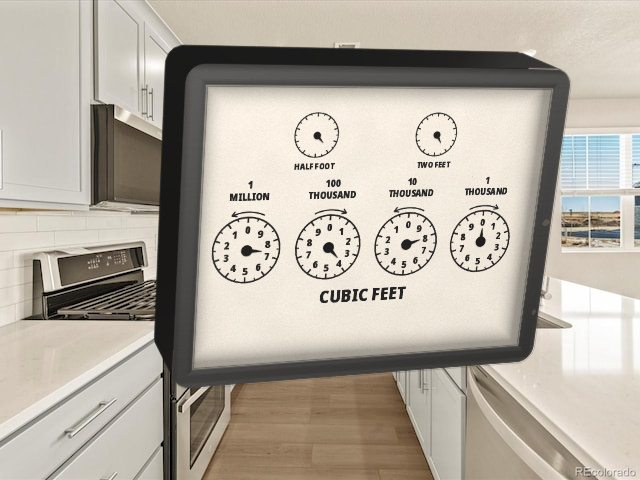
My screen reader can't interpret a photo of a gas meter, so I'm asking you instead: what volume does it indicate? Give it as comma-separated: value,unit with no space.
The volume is 738000,ft³
